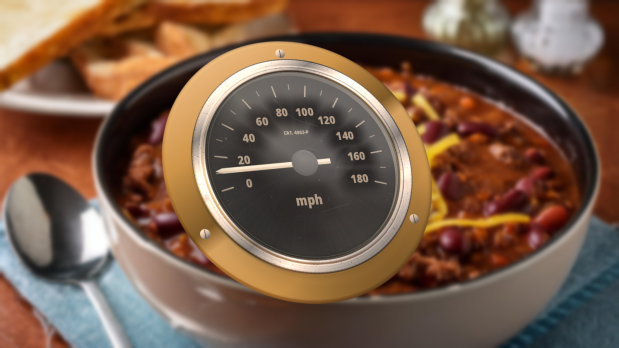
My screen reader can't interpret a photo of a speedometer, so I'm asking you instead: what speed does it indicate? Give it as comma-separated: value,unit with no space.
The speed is 10,mph
